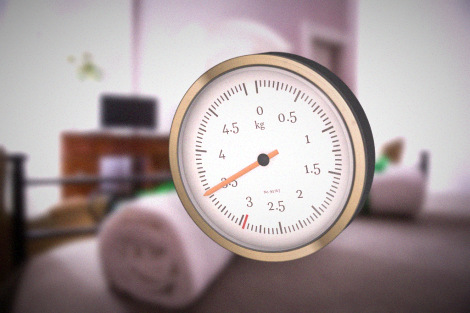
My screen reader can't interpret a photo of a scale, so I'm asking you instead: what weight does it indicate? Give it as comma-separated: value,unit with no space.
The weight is 3.5,kg
